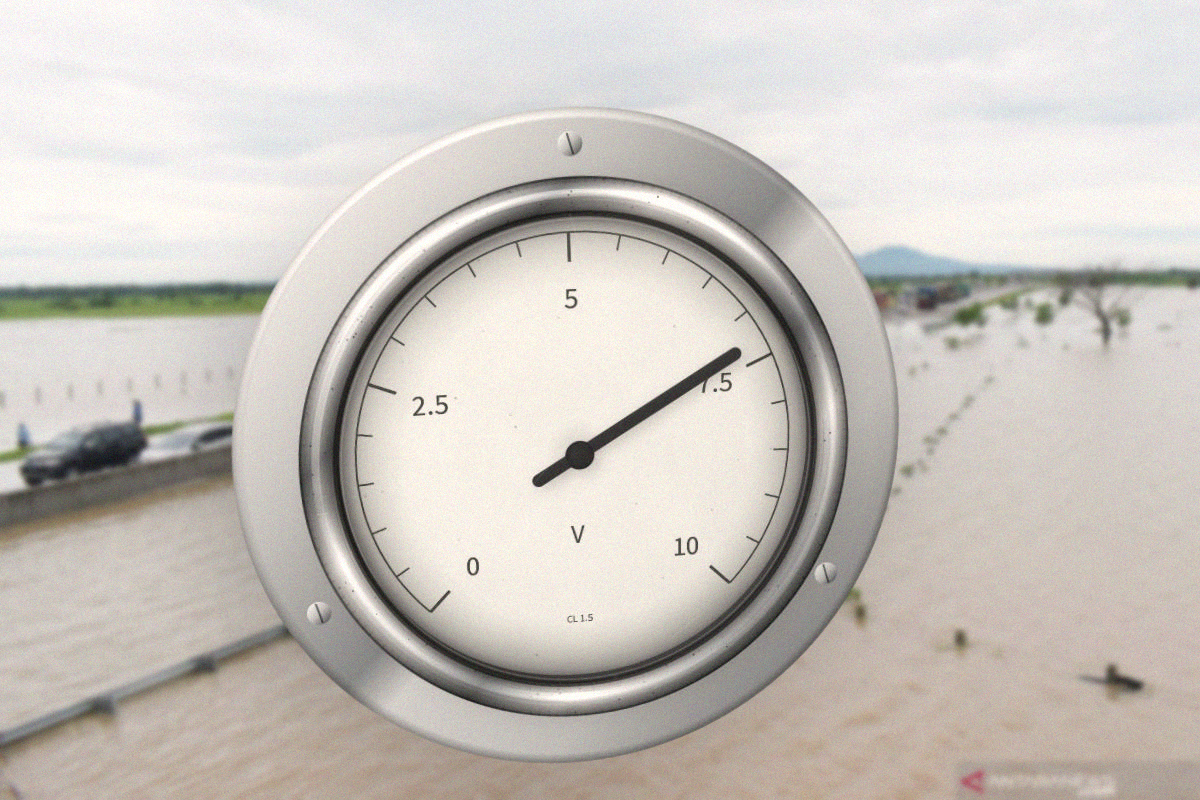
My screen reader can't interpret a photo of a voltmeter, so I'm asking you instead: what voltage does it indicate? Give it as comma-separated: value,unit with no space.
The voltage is 7.25,V
